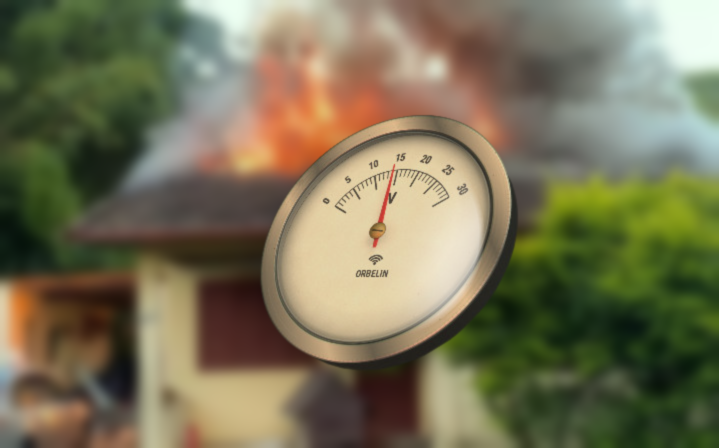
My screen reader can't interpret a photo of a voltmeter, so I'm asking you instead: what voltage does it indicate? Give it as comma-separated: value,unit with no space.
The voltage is 15,V
